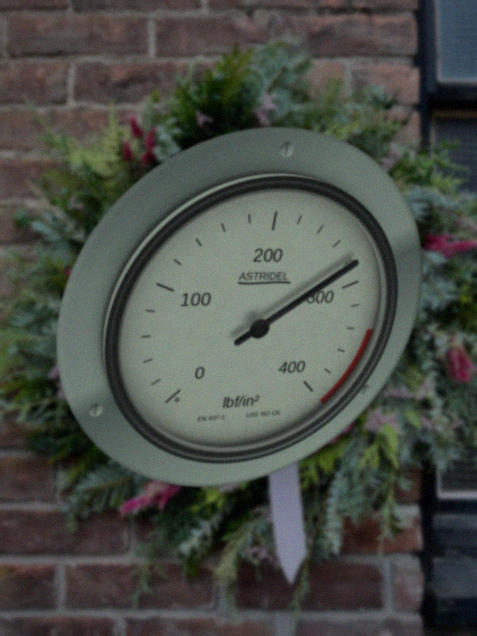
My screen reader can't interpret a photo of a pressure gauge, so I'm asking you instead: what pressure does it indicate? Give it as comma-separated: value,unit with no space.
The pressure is 280,psi
